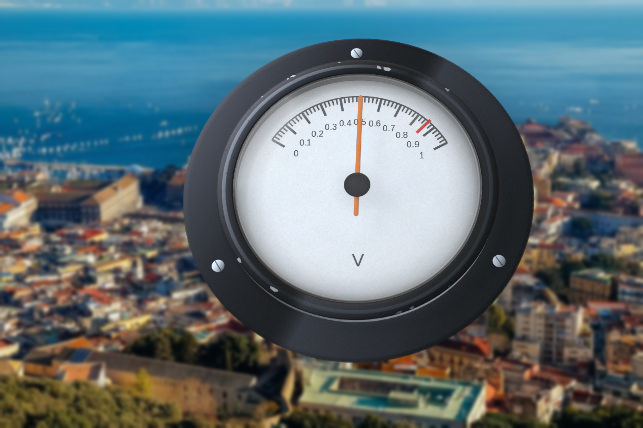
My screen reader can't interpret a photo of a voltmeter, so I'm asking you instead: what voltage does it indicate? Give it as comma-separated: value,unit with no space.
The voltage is 0.5,V
